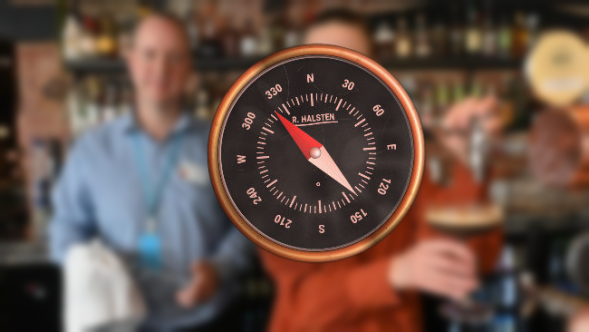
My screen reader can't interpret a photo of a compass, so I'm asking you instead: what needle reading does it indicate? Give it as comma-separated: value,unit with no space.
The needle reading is 320,°
